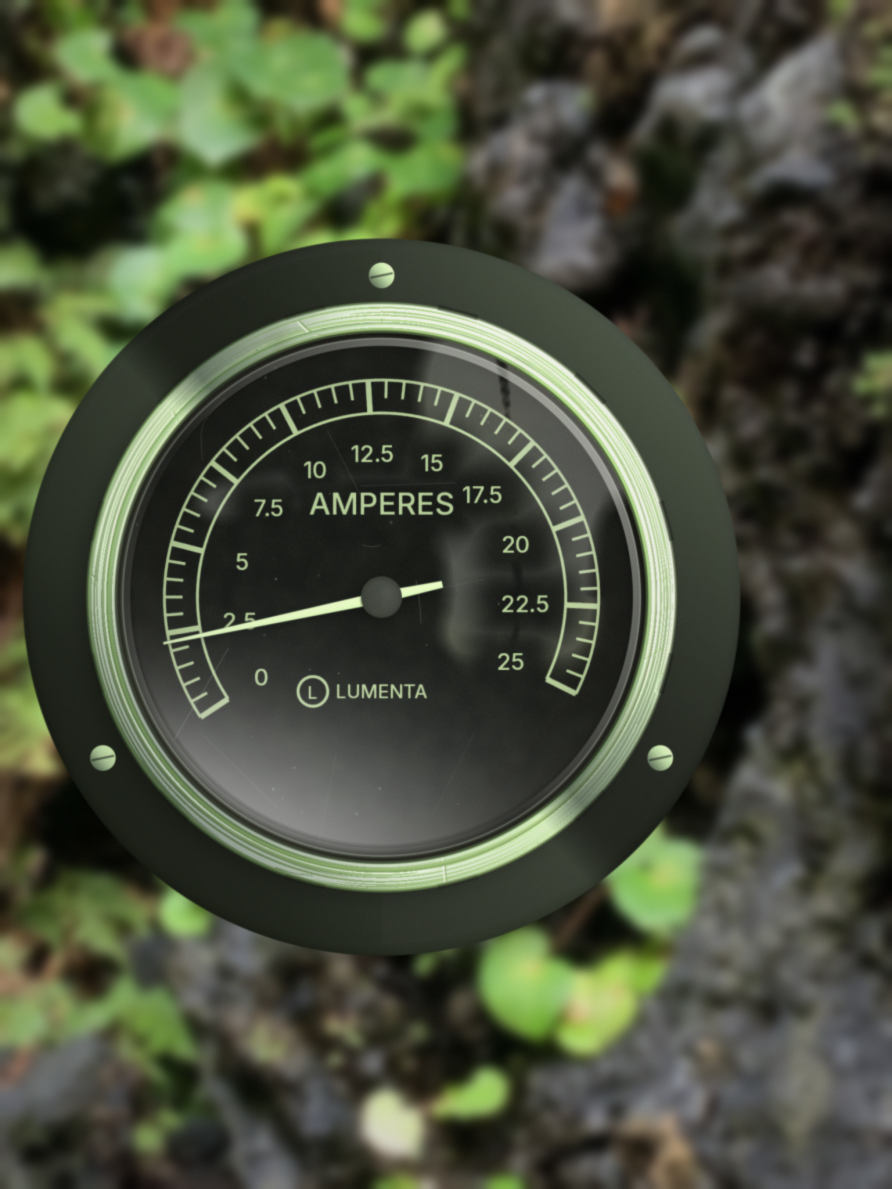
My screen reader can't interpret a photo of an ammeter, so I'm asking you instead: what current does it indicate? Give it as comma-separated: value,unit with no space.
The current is 2.25,A
